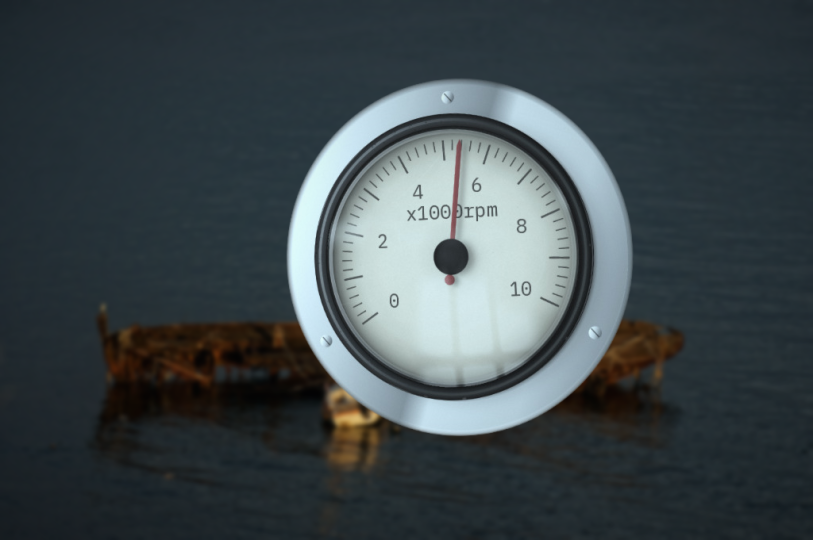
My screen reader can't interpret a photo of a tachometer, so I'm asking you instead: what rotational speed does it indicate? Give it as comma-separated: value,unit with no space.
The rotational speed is 5400,rpm
